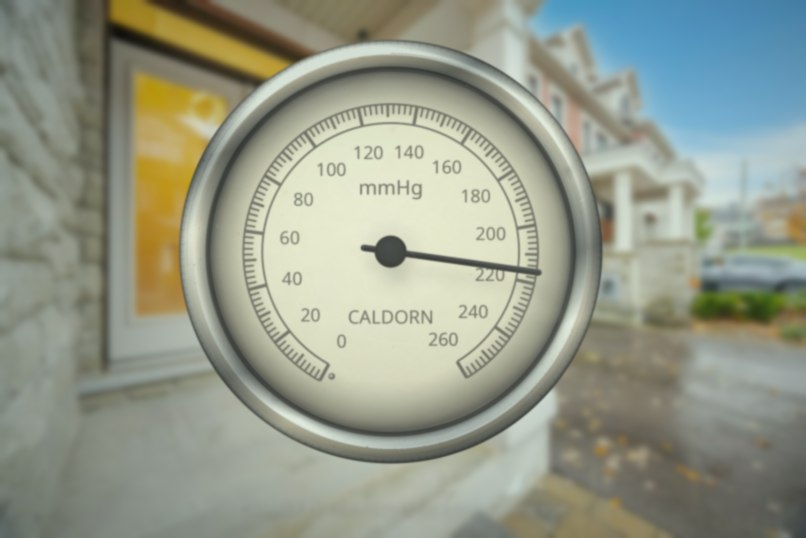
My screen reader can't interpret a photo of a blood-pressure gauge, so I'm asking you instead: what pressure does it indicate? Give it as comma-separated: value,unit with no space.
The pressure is 216,mmHg
